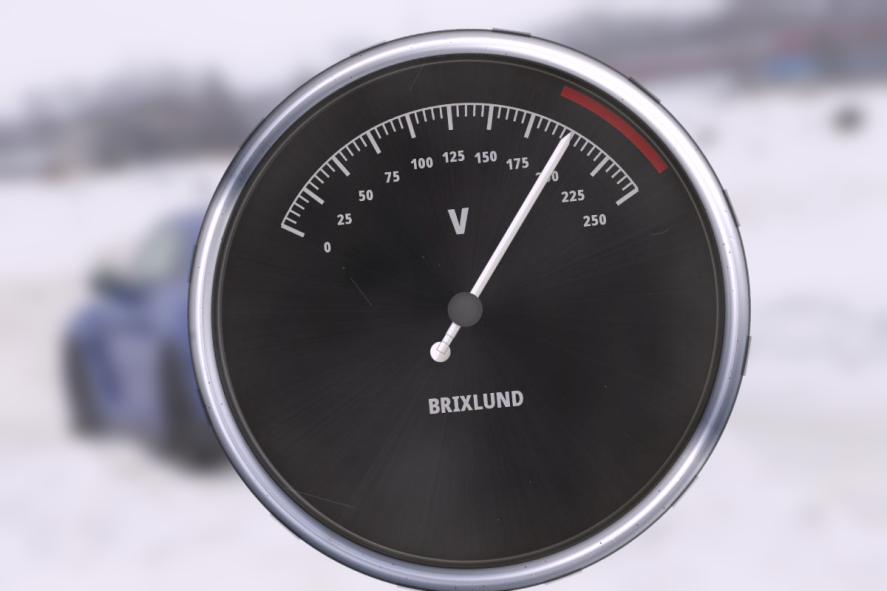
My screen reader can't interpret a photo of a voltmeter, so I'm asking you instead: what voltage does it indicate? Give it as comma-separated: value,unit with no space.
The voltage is 200,V
